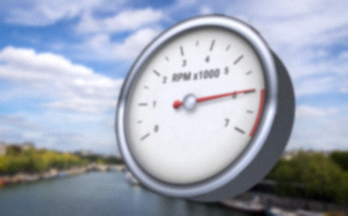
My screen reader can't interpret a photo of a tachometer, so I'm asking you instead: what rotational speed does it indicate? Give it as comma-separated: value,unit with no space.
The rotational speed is 6000,rpm
